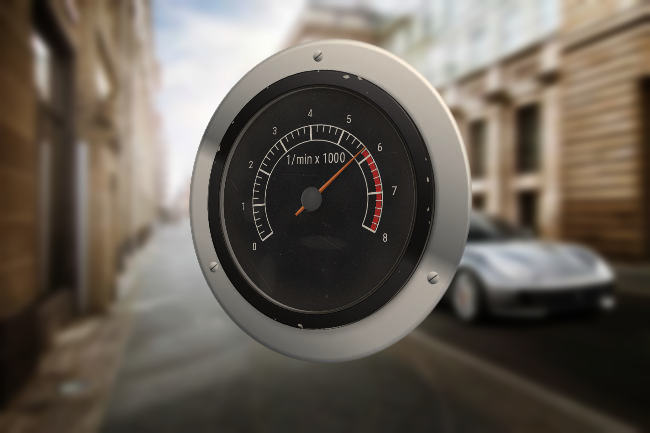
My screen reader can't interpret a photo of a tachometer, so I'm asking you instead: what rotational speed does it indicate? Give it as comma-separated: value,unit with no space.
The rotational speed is 5800,rpm
